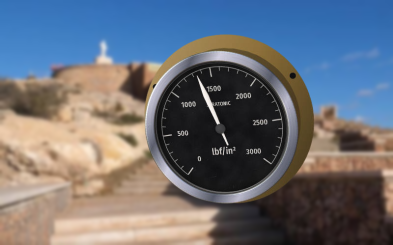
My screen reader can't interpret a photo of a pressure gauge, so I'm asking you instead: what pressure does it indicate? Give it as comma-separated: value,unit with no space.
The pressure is 1350,psi
